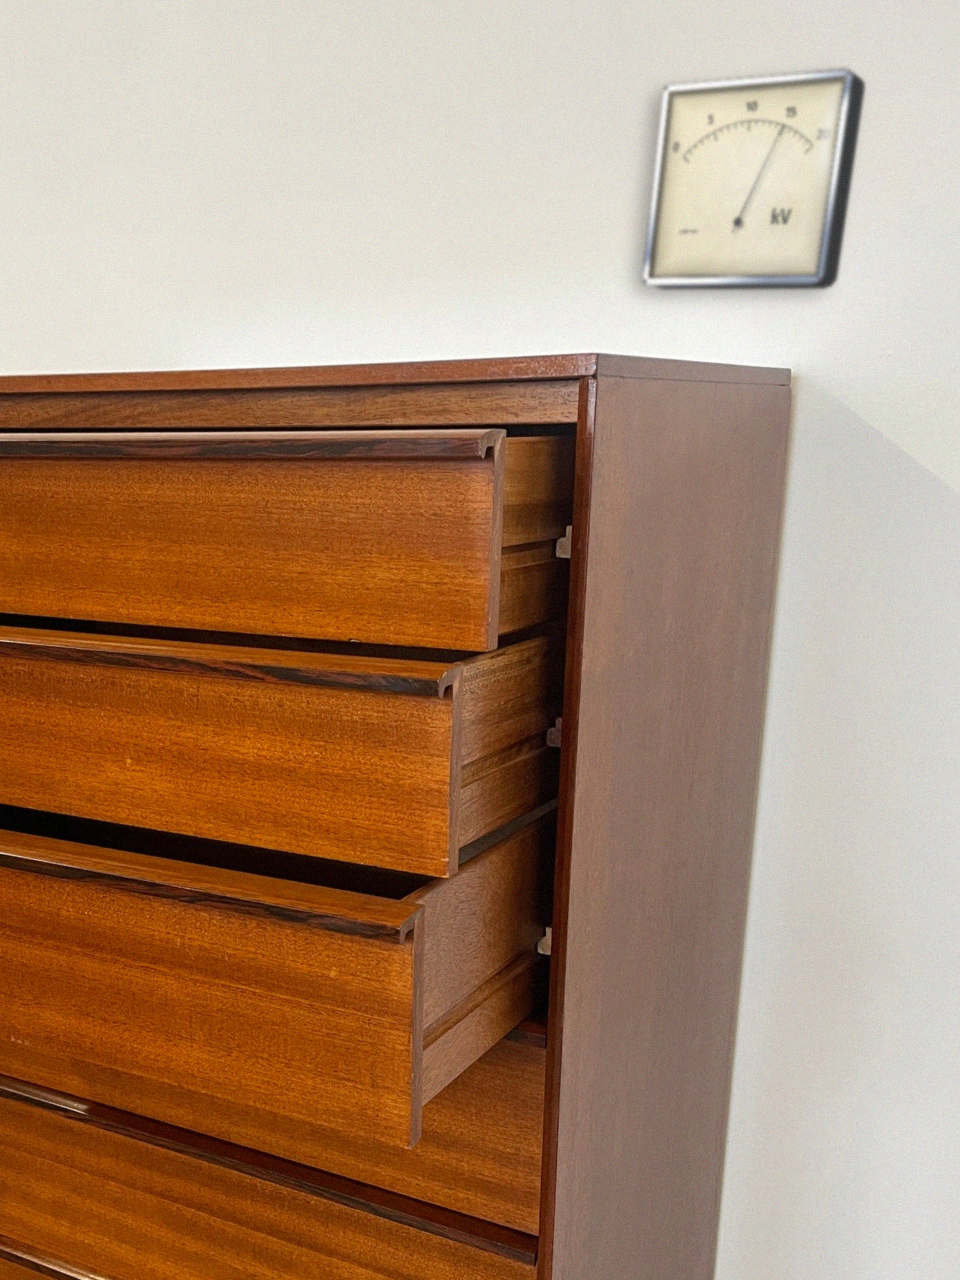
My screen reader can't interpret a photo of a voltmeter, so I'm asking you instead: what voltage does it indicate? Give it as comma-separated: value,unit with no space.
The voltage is 15,kV
